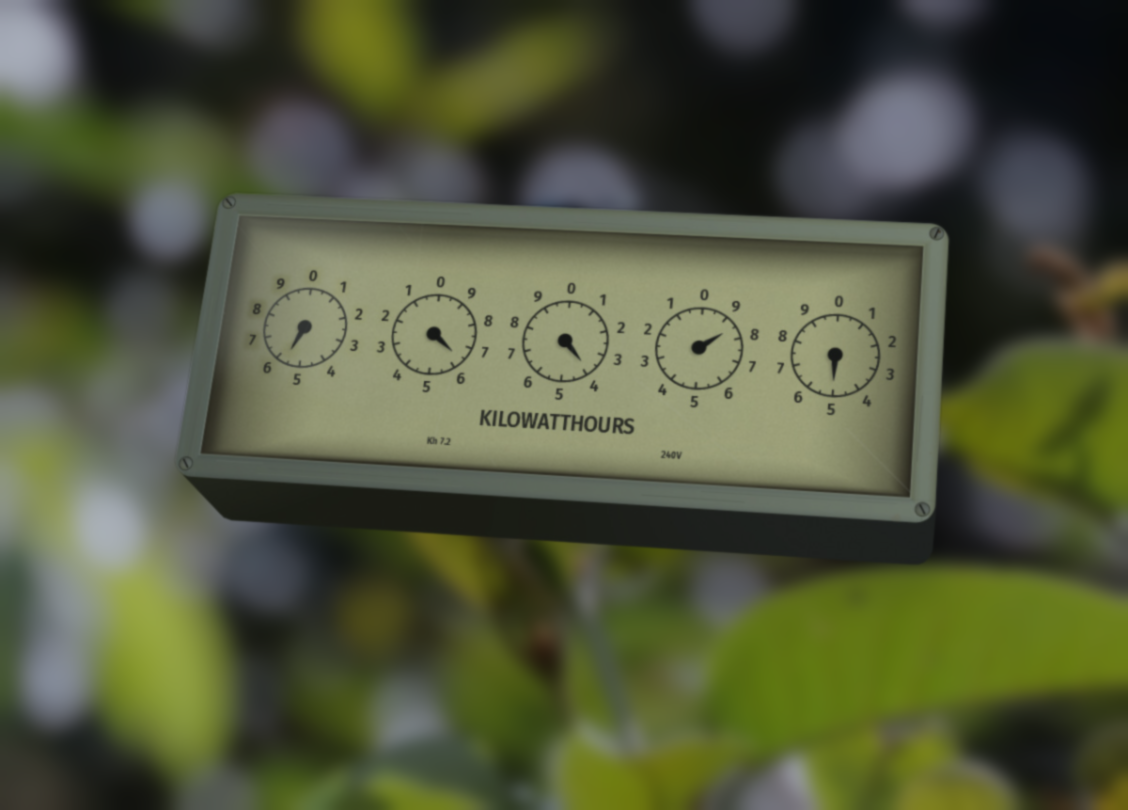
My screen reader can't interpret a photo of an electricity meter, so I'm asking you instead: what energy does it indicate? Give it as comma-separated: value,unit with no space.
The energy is 56385,kWh
